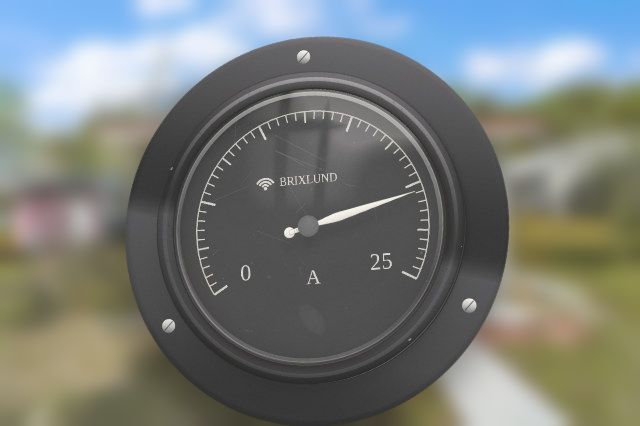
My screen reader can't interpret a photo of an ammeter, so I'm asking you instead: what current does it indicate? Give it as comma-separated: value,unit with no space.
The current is 20.5,A
